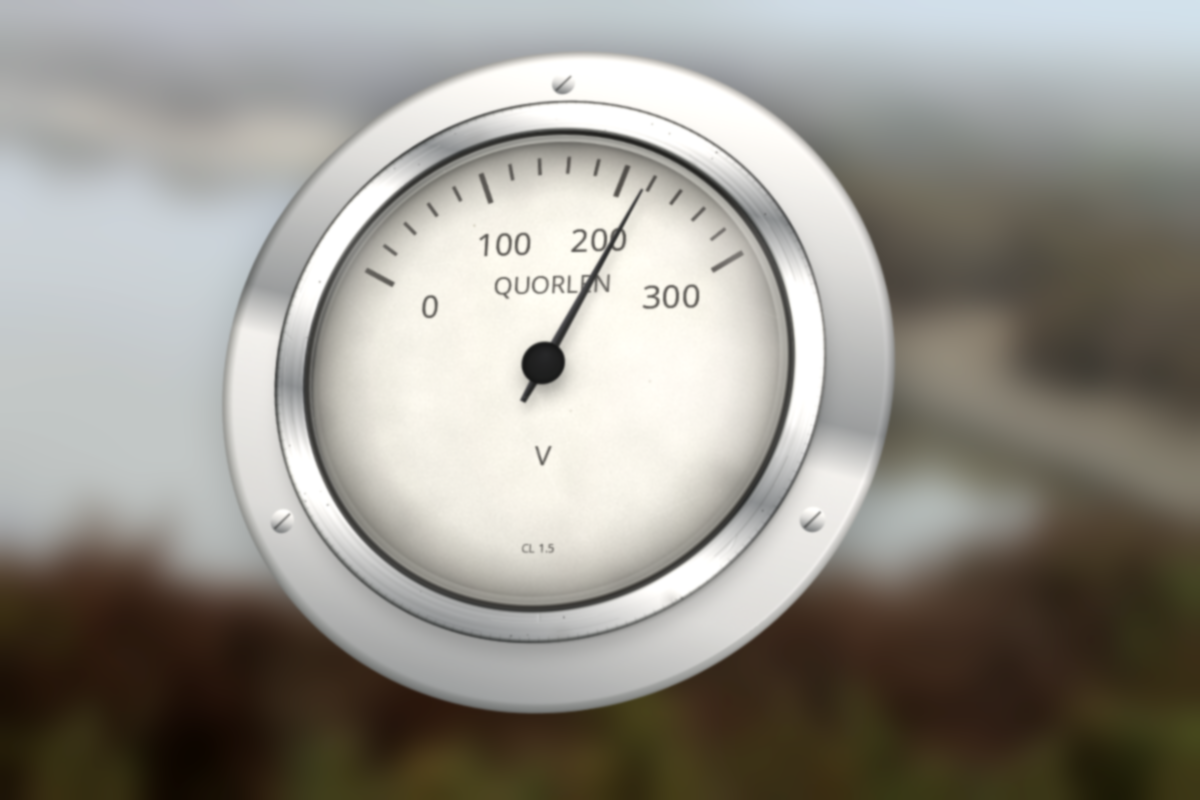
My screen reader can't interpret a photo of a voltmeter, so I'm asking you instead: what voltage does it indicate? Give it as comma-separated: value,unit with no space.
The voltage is 220,V
